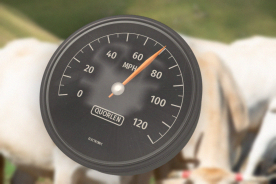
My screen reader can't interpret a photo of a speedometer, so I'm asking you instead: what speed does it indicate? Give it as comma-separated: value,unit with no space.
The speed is 70,mph
